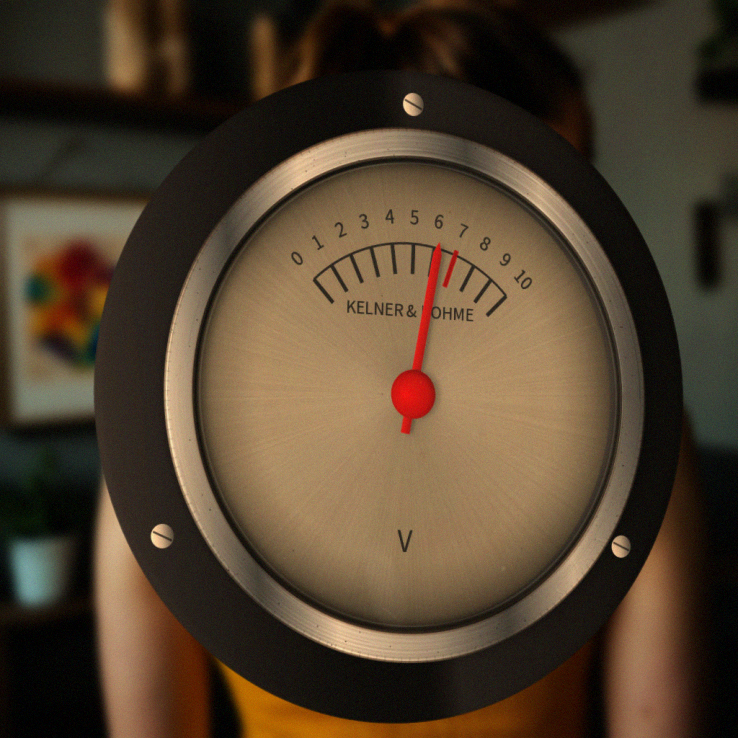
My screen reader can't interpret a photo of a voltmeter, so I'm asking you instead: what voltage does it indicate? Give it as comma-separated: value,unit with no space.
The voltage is 6,V
